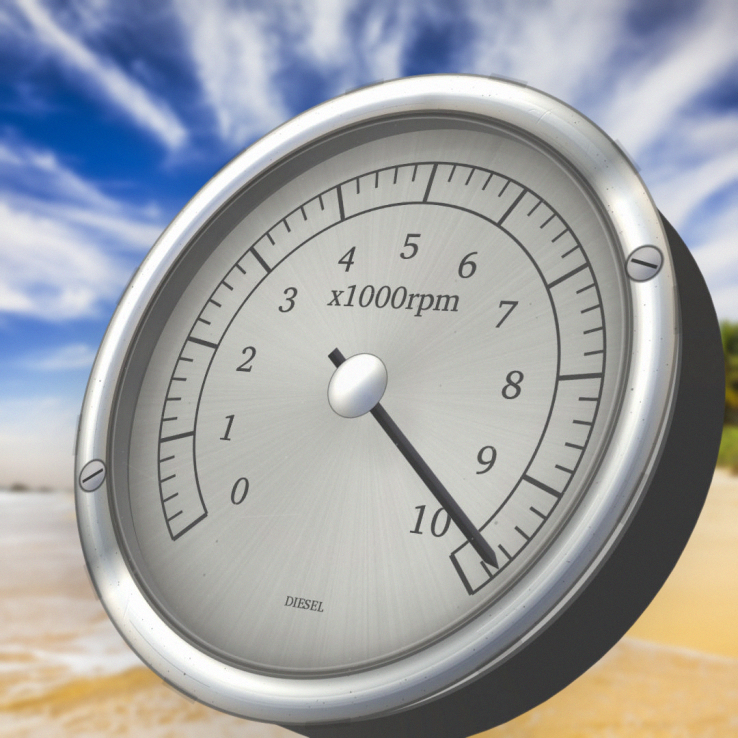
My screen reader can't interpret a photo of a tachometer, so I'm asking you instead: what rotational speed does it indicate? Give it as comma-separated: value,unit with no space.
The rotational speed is 9700,rpm
